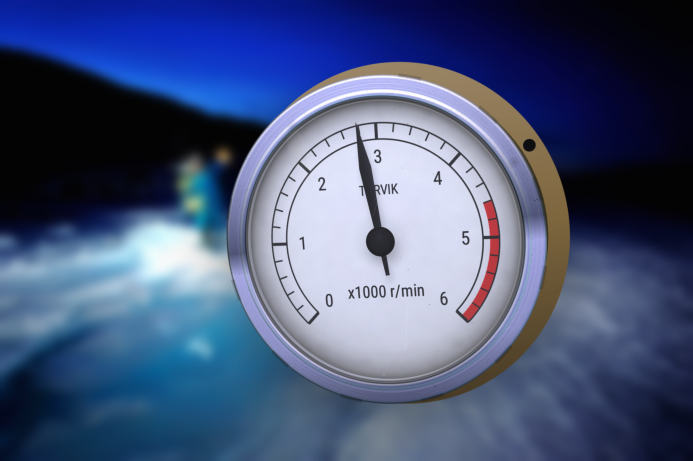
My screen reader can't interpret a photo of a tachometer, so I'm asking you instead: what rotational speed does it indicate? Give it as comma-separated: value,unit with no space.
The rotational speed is 2800,rpm
